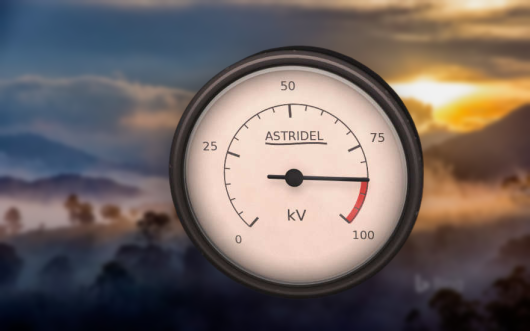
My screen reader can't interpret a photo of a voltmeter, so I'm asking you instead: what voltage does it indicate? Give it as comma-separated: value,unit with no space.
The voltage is 85,kV
